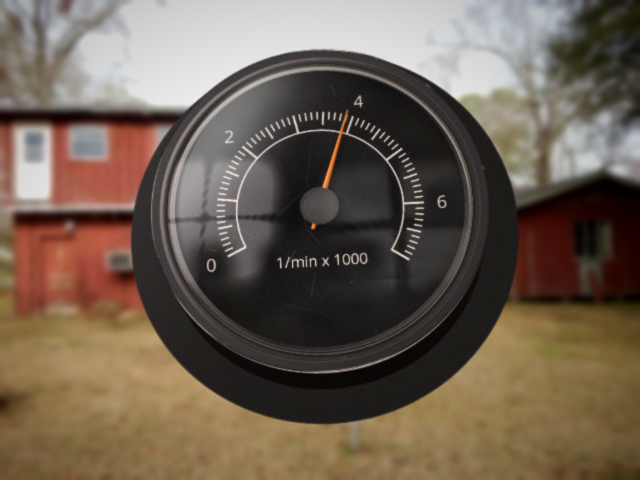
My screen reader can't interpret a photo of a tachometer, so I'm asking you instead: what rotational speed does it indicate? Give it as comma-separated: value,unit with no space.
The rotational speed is 3900,rpm
